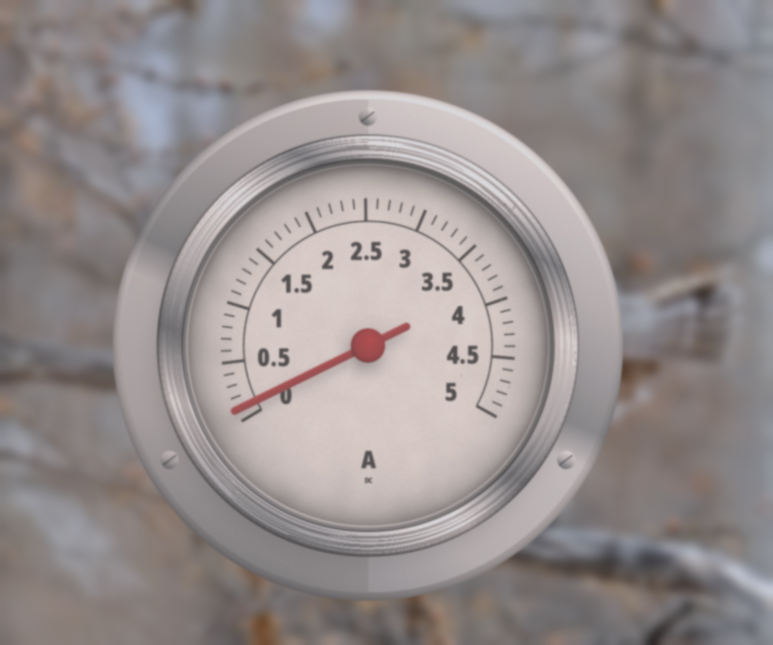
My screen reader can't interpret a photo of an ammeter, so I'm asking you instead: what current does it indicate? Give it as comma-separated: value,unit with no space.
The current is 0.1,A
